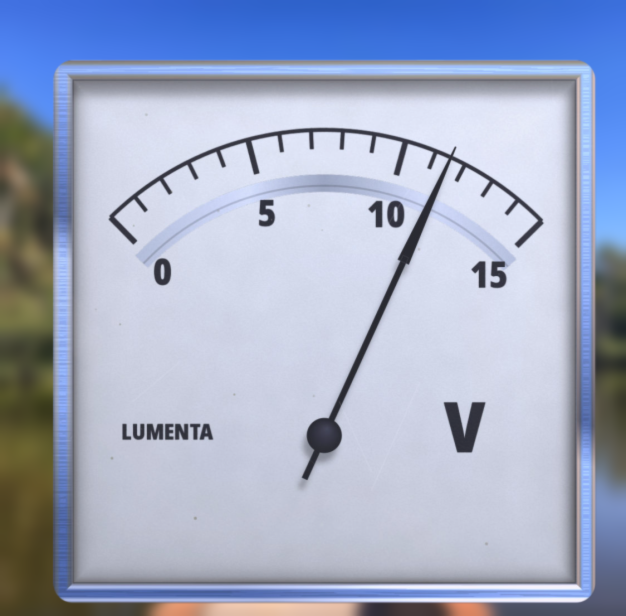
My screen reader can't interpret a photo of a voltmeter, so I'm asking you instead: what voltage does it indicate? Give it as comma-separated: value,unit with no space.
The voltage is 11.5,V
